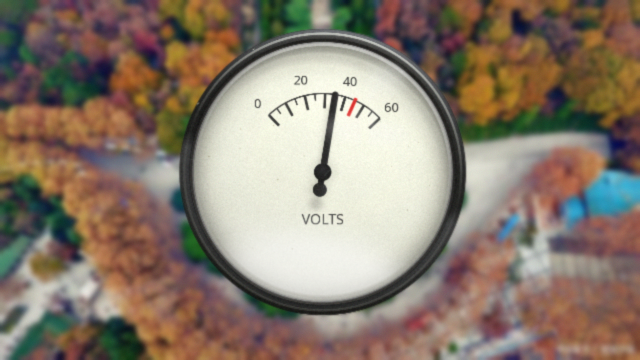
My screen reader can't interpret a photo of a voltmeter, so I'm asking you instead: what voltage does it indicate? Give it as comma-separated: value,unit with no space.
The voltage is 35,V
